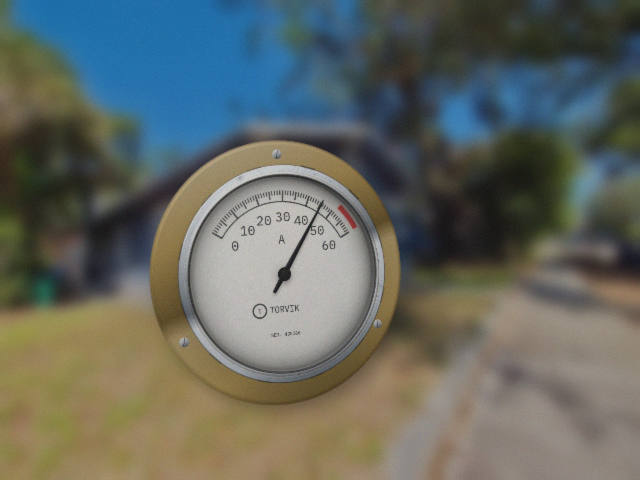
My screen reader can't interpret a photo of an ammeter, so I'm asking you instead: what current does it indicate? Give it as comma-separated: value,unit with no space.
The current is 45,A
